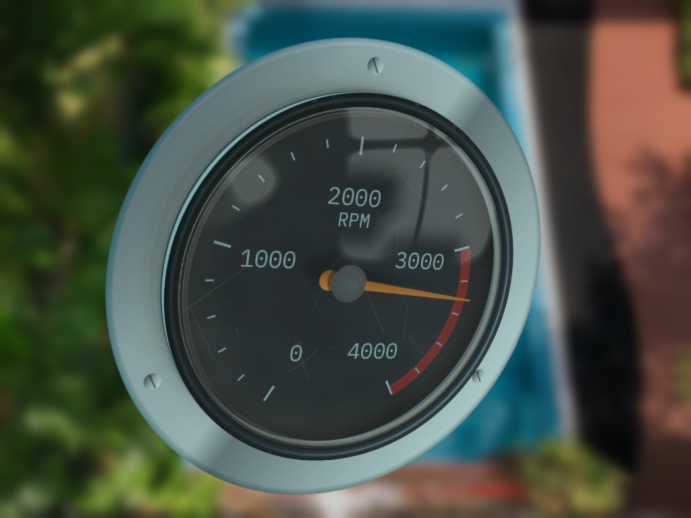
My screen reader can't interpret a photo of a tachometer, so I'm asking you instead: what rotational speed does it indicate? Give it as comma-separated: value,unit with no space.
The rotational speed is 3300,rpm
